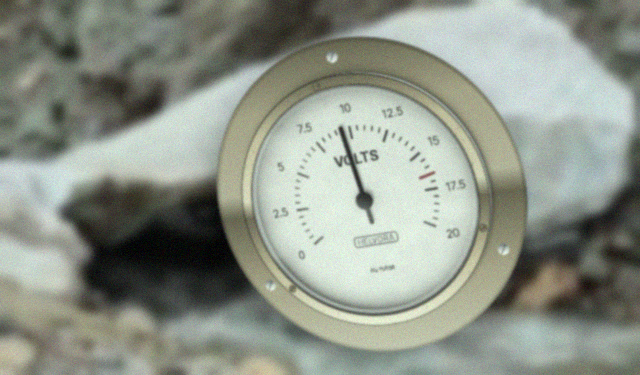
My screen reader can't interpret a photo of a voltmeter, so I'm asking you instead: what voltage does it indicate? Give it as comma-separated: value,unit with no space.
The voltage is 9.5,V
